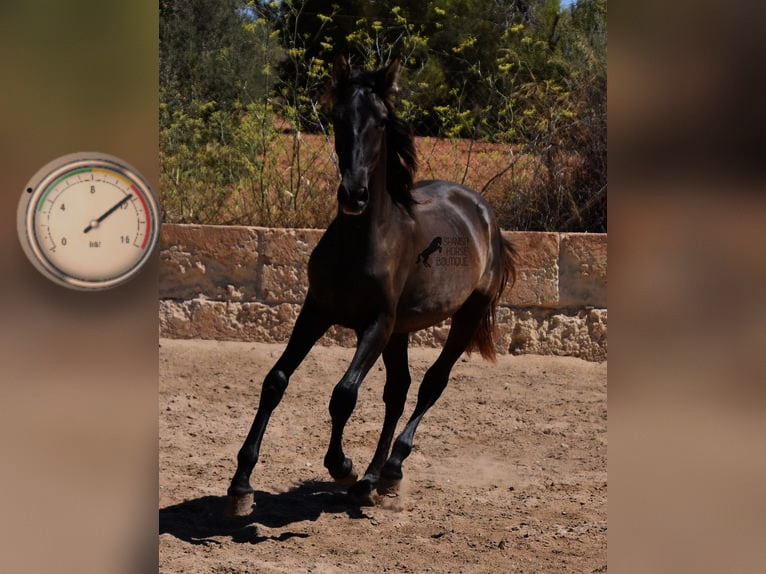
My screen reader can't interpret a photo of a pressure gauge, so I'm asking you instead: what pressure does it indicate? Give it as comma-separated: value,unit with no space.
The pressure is 11.5,bar
